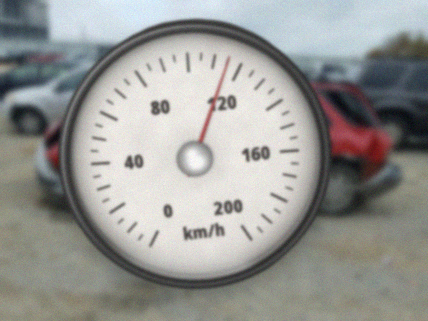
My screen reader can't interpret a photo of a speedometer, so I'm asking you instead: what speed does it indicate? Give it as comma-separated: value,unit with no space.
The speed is 115,km/h
